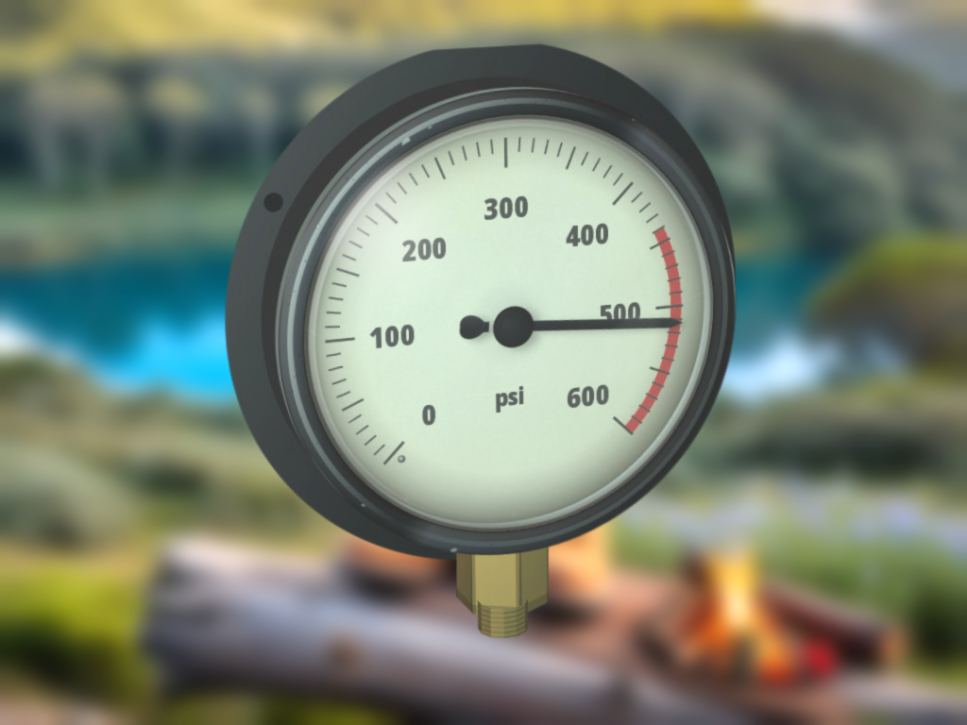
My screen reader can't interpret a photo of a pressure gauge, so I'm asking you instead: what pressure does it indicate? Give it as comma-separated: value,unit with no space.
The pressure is 510,psi
